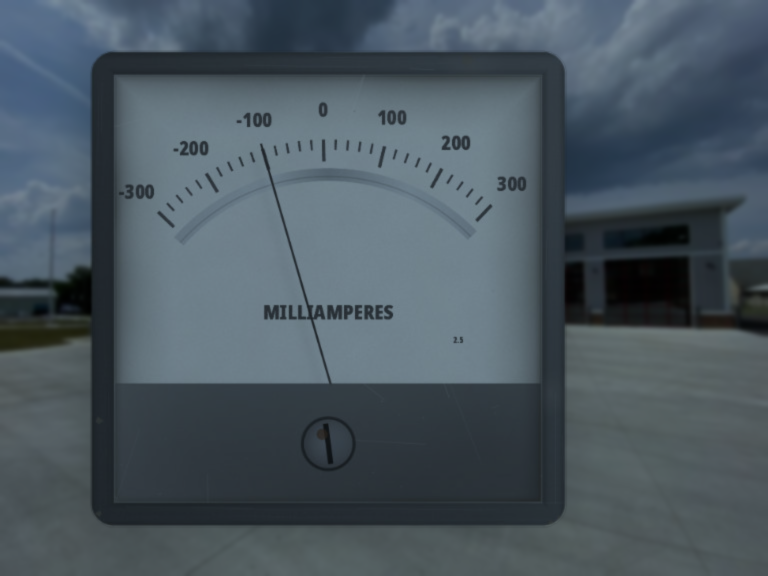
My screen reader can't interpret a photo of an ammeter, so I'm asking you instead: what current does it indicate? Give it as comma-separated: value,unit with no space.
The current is -100,mA
